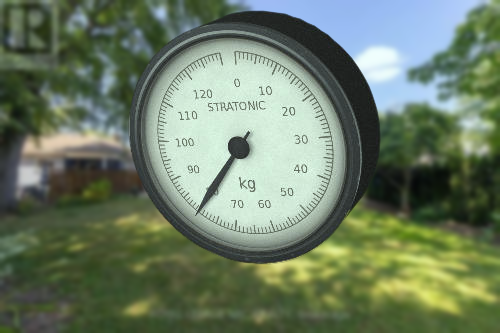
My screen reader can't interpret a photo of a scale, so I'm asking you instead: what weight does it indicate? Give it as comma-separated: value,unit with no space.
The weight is 80,kg
